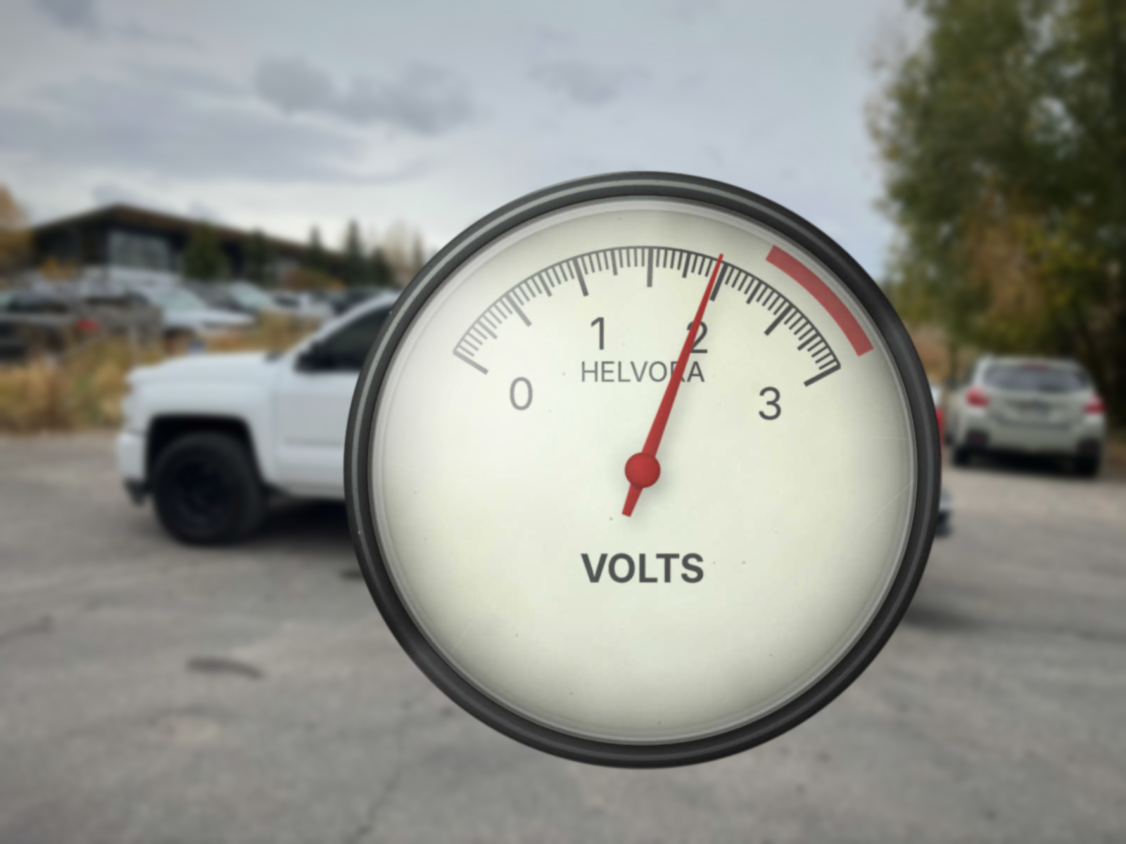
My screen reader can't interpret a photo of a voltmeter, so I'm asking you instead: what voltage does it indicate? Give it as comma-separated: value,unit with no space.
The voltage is 1.95,V
